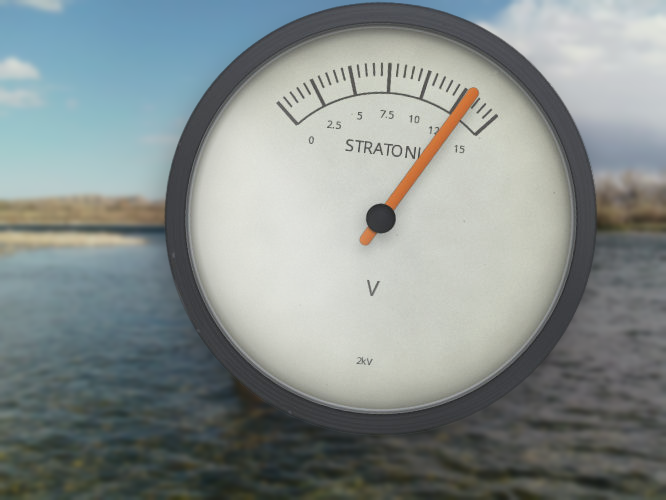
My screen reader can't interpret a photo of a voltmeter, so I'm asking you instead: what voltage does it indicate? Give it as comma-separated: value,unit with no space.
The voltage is 13,V
